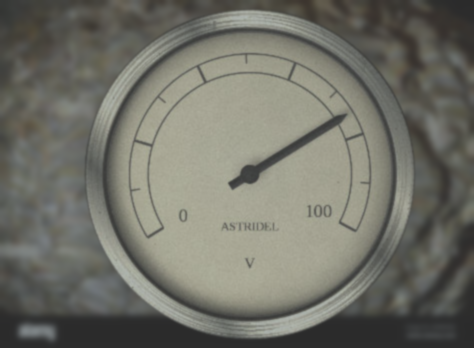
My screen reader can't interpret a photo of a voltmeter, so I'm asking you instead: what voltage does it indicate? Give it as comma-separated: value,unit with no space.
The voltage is 75,V
